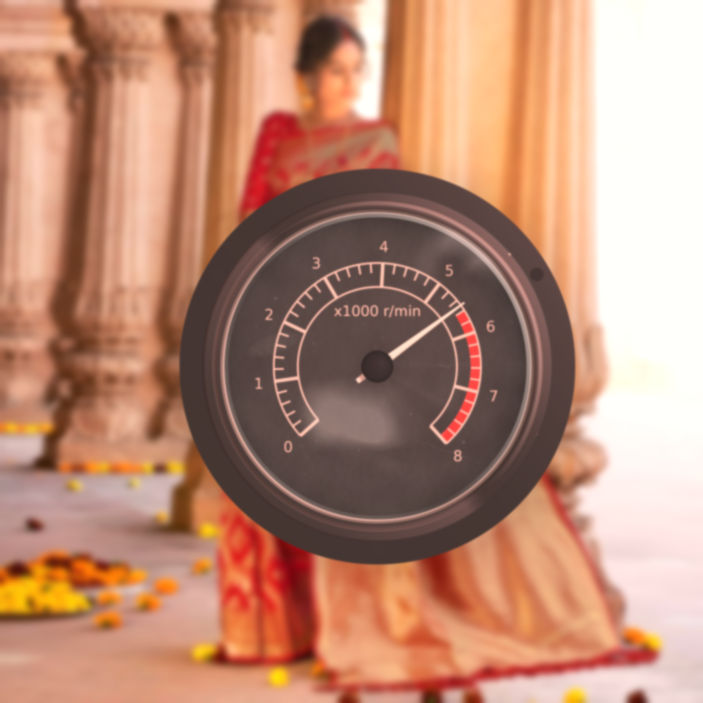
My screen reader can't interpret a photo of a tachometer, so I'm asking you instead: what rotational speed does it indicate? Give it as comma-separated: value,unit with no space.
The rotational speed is 5500,rpm
